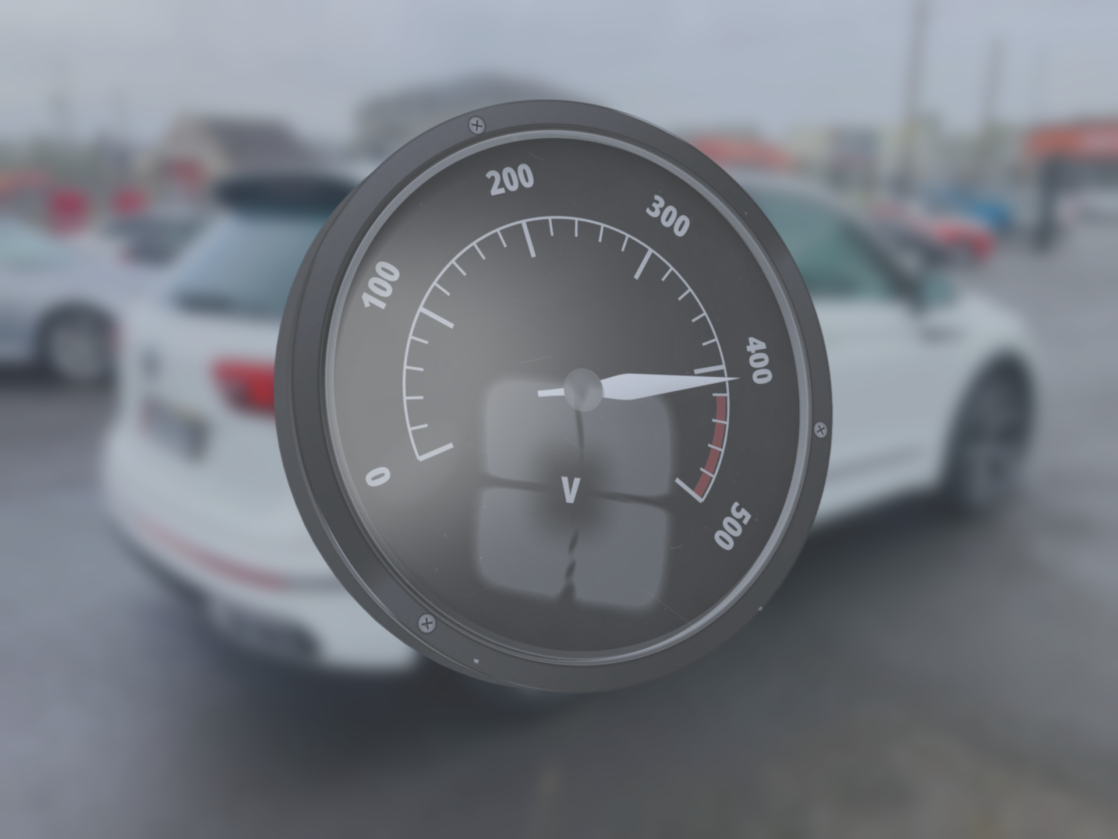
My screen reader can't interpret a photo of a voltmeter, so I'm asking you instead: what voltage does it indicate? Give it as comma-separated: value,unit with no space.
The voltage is 410,V
